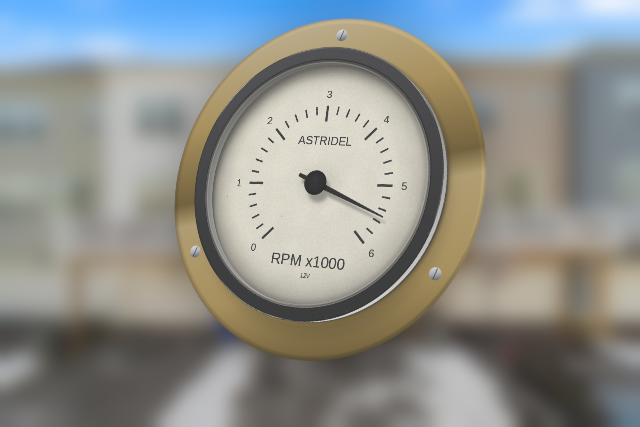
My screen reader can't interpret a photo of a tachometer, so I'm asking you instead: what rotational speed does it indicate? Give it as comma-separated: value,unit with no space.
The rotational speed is 5500,rpm
